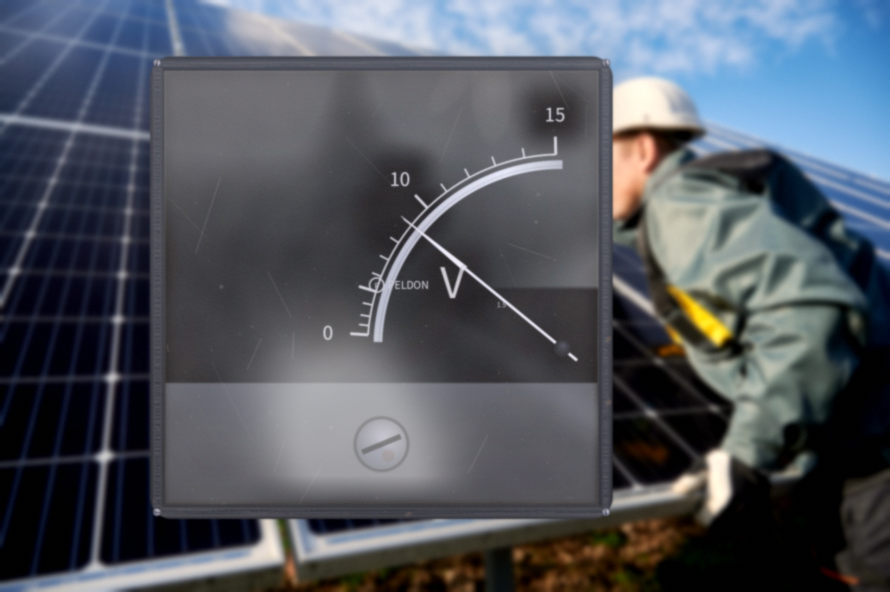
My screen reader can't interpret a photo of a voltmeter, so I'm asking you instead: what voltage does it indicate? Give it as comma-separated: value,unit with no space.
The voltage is 9,V
